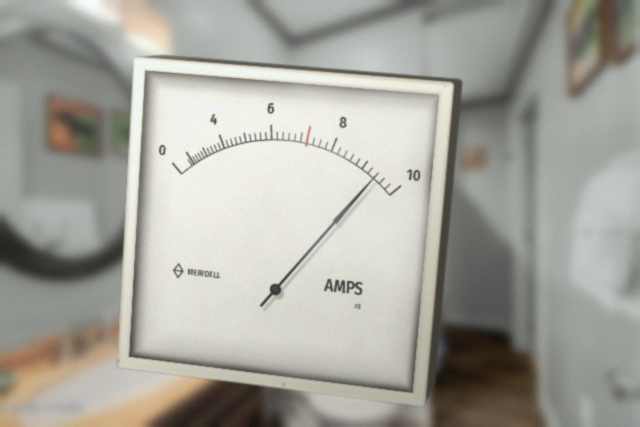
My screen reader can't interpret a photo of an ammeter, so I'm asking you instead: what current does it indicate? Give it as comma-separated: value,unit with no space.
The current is 9.4,A
